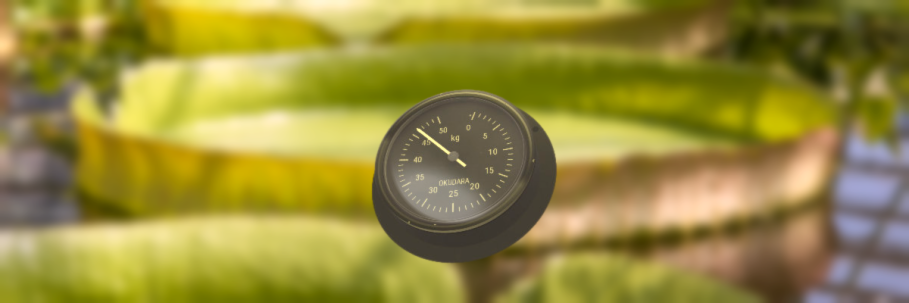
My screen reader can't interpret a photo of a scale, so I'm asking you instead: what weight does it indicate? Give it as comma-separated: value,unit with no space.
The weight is 46,kg
